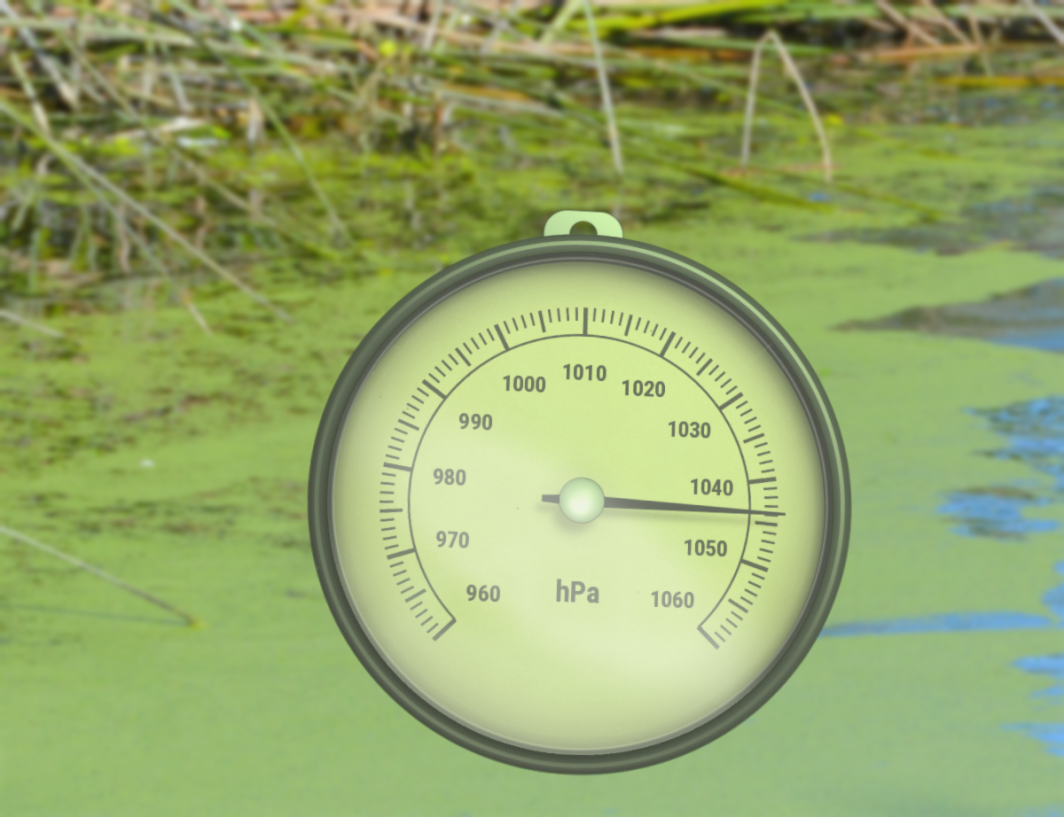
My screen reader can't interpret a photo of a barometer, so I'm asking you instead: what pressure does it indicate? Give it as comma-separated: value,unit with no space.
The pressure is 1044,hPa
